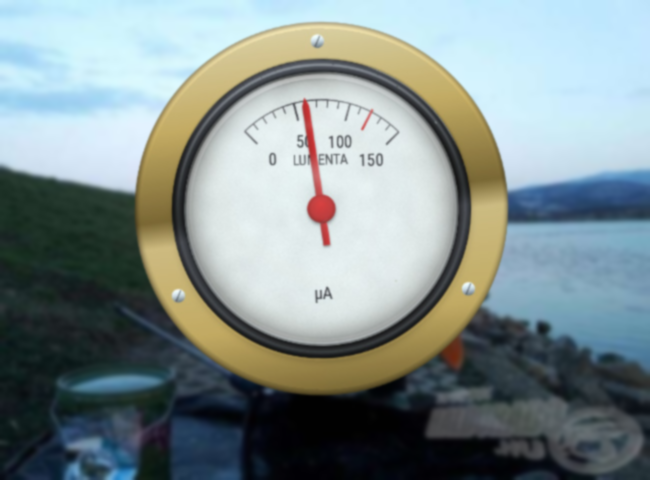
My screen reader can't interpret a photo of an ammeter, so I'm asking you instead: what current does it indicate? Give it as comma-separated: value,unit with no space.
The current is 60,µA
